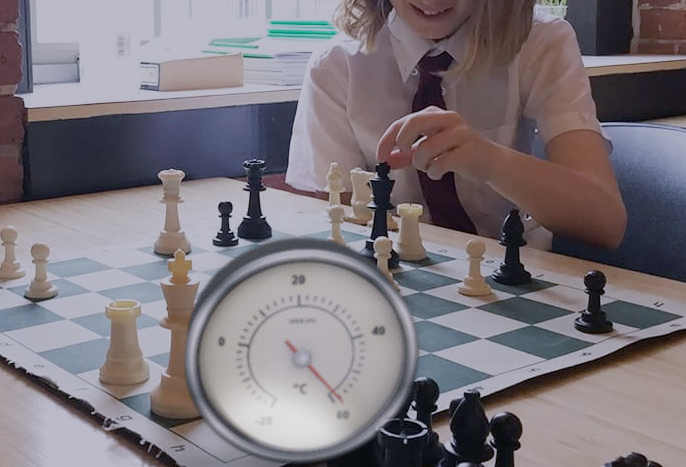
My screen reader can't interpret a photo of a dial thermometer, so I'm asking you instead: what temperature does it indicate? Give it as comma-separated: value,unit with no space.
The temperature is 58,°C
